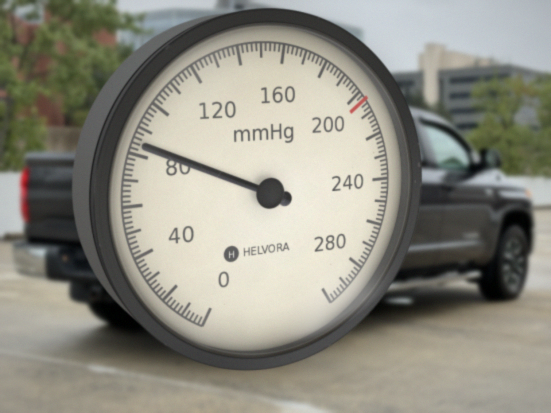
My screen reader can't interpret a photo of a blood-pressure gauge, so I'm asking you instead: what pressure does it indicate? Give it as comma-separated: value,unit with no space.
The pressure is 84,mmHg
